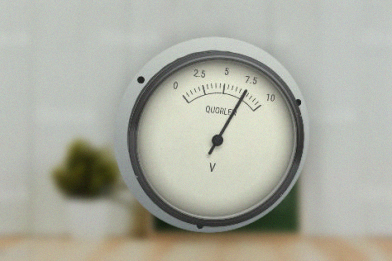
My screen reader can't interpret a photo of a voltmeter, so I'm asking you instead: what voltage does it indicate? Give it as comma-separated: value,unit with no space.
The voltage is 7.5,V
